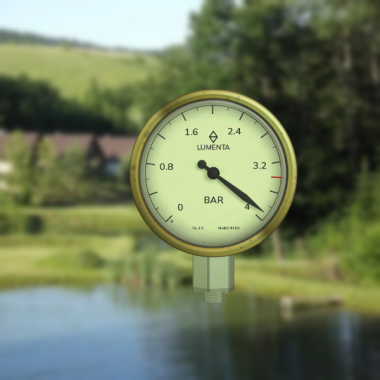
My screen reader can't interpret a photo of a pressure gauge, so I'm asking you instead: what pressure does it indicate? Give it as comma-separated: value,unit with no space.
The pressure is 3.9,bar
